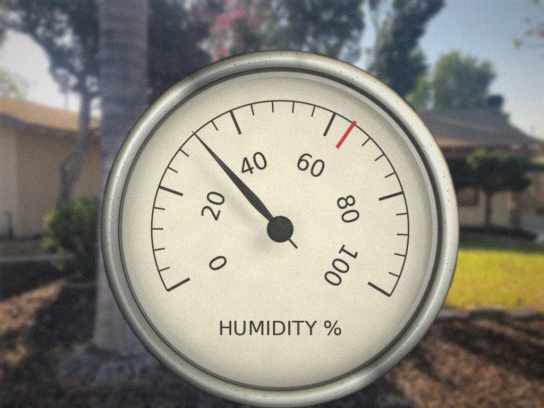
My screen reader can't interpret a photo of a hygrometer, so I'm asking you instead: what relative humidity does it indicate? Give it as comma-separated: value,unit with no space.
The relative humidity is 32,%
